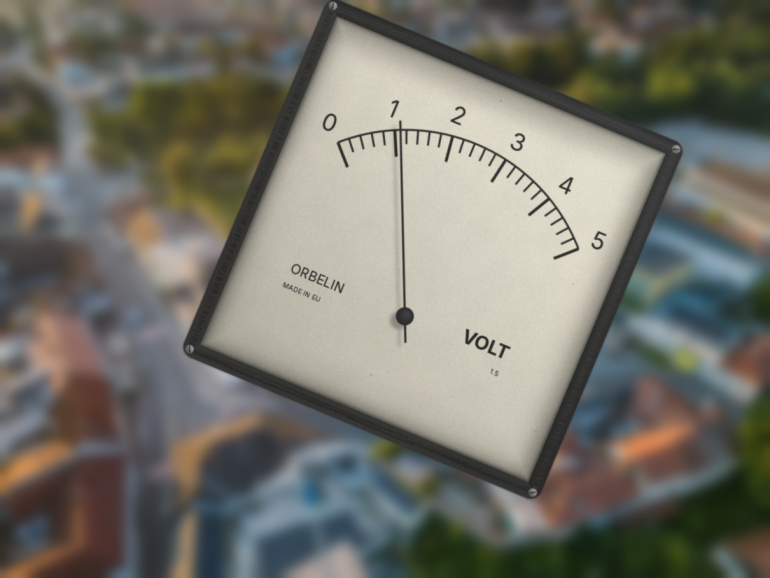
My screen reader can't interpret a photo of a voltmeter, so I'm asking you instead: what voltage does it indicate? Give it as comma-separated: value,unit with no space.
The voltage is 1.1,V
